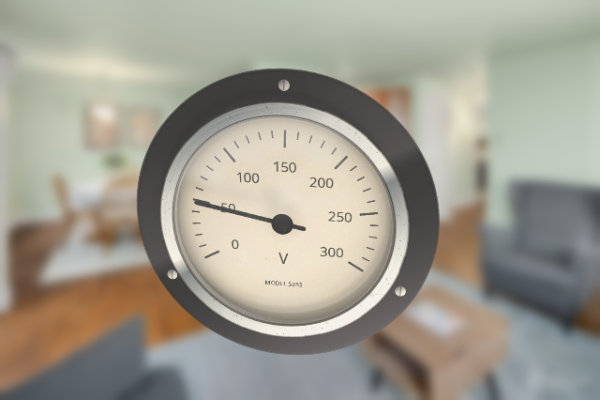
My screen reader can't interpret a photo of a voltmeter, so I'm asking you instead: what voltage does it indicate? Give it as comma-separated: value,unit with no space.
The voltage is 50,V
